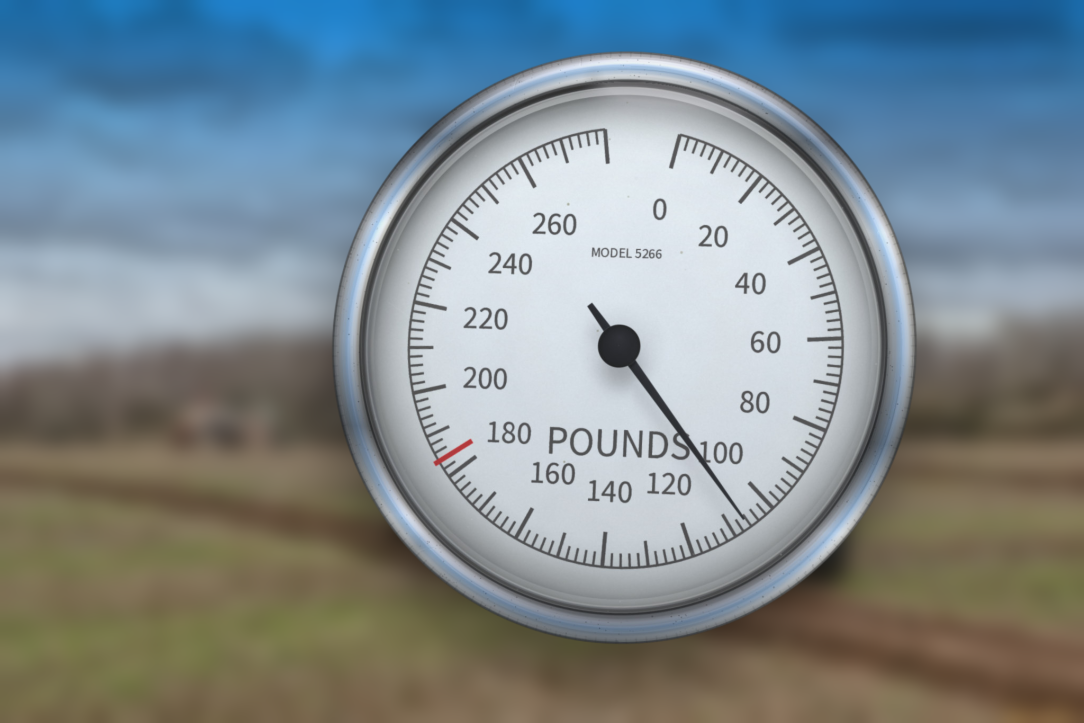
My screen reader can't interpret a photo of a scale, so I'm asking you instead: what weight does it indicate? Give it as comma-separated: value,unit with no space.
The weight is 106,lb
